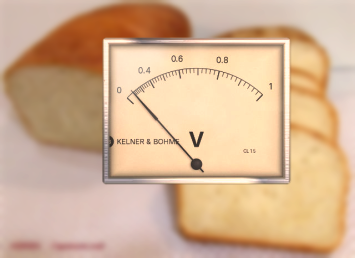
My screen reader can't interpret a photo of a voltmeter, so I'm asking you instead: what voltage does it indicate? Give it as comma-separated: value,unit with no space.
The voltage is 0.2,V
